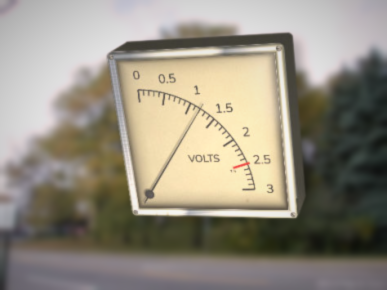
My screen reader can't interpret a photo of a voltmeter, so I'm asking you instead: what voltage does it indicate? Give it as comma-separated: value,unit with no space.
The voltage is 1.2,V
